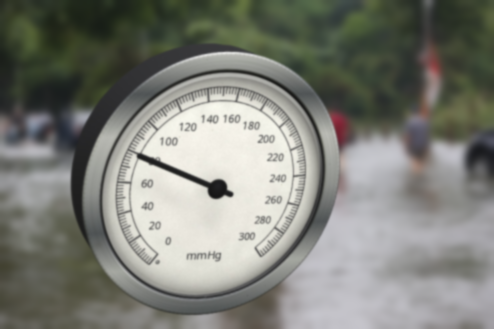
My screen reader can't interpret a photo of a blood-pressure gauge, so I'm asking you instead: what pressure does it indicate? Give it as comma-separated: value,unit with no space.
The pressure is 80,mmHg
